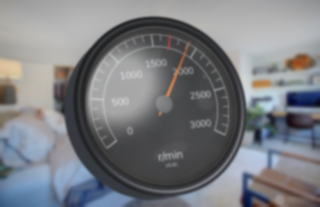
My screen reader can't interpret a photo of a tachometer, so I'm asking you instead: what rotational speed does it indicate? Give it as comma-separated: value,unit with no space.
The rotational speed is 1900,rpm
